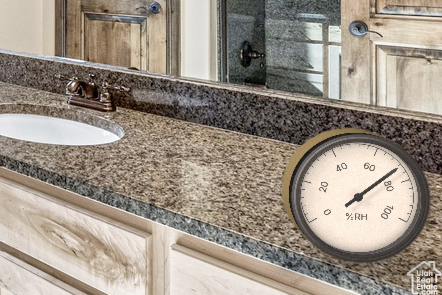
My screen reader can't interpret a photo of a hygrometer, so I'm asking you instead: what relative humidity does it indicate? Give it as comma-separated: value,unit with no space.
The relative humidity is 72,%
